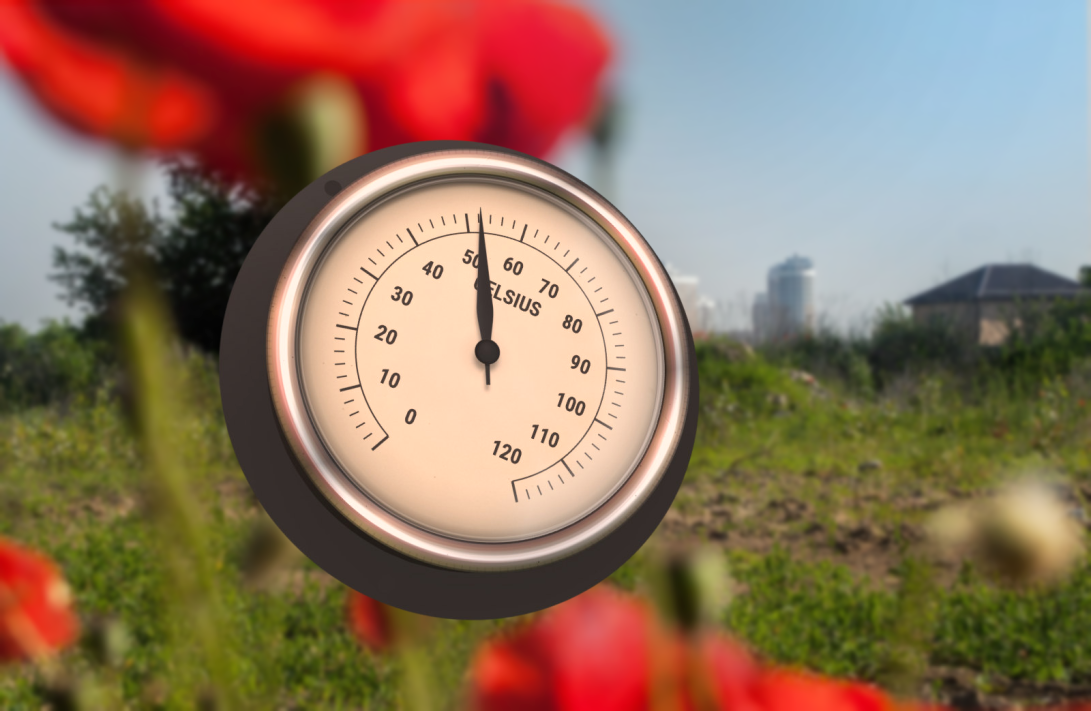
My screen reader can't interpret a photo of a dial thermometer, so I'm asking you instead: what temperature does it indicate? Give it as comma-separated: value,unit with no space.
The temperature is 52,°C
